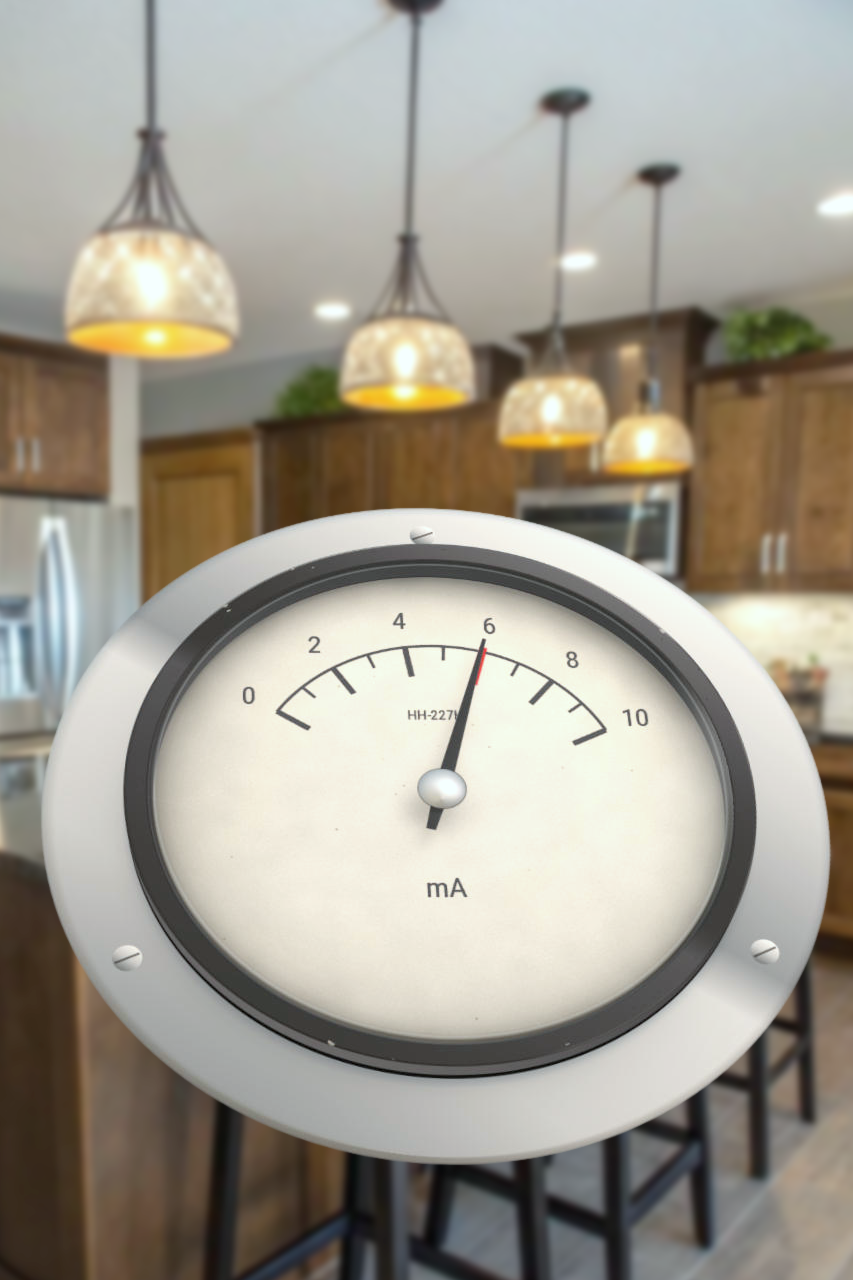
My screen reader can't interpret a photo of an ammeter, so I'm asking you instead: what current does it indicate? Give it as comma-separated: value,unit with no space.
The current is 6,mA
